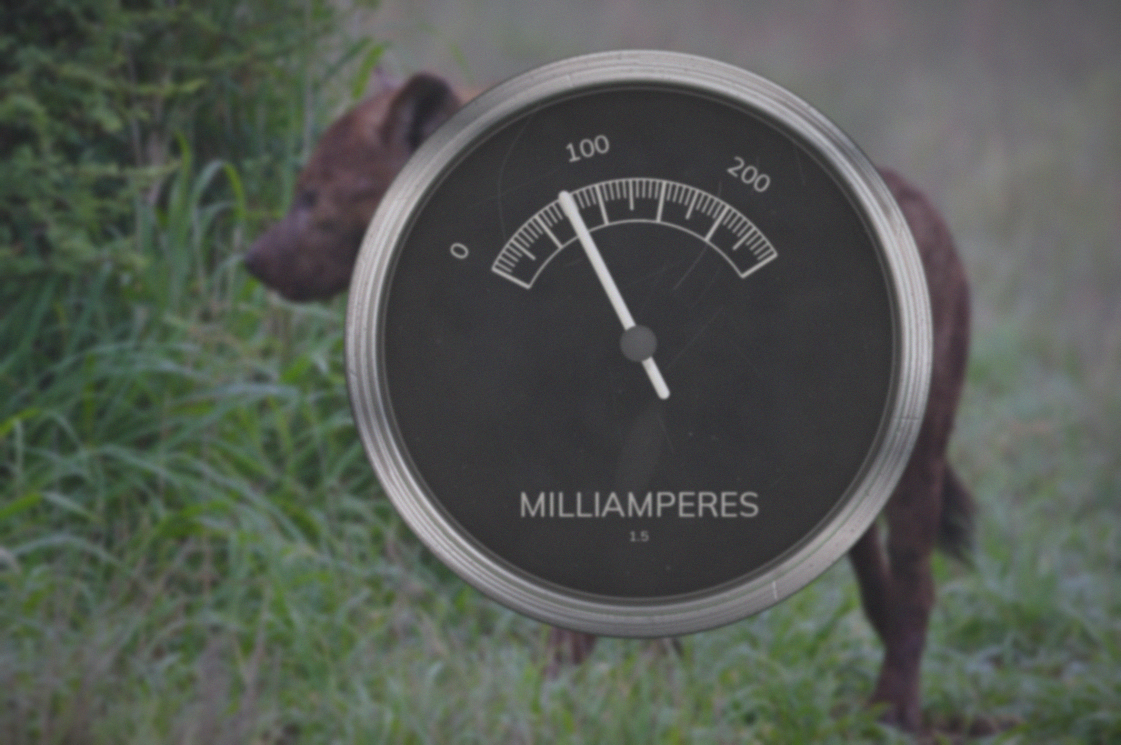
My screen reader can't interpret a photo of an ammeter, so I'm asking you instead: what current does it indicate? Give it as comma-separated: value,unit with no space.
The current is 75,mA
